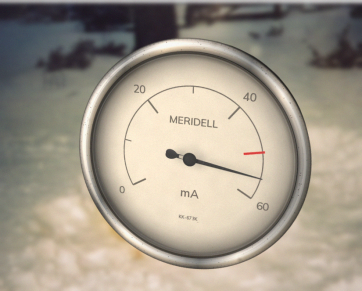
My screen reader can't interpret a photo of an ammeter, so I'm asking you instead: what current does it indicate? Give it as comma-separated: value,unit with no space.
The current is 55,mA
